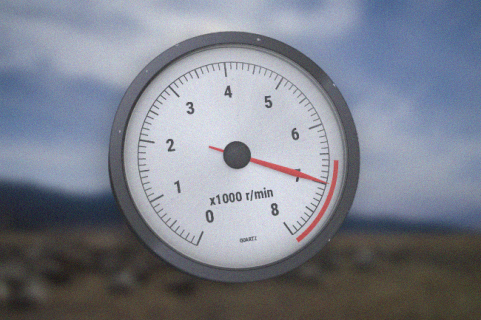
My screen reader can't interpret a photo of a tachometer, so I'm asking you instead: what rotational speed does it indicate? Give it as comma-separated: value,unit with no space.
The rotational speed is 7000,rpm
